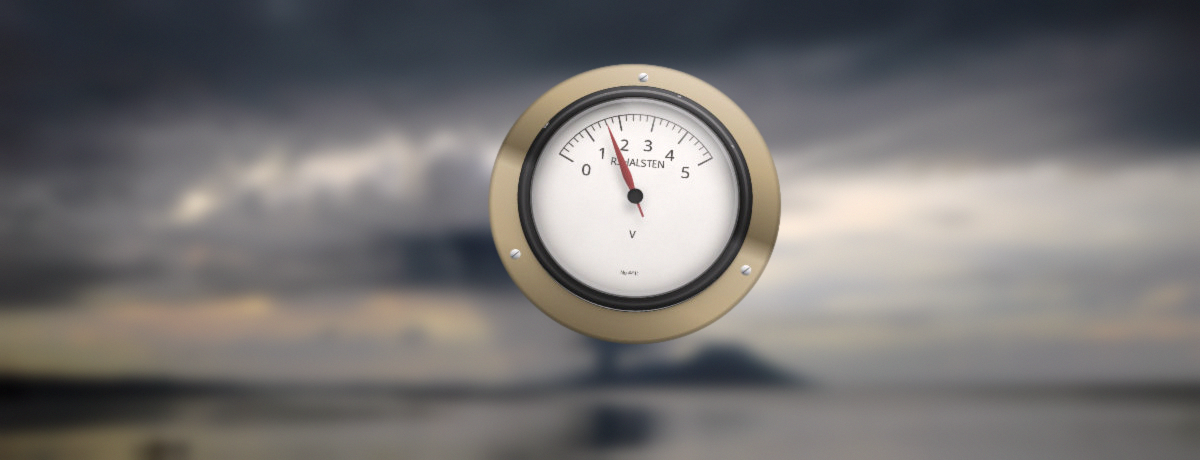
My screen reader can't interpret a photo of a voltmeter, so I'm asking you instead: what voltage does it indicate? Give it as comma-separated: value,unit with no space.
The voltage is 1.6,V
